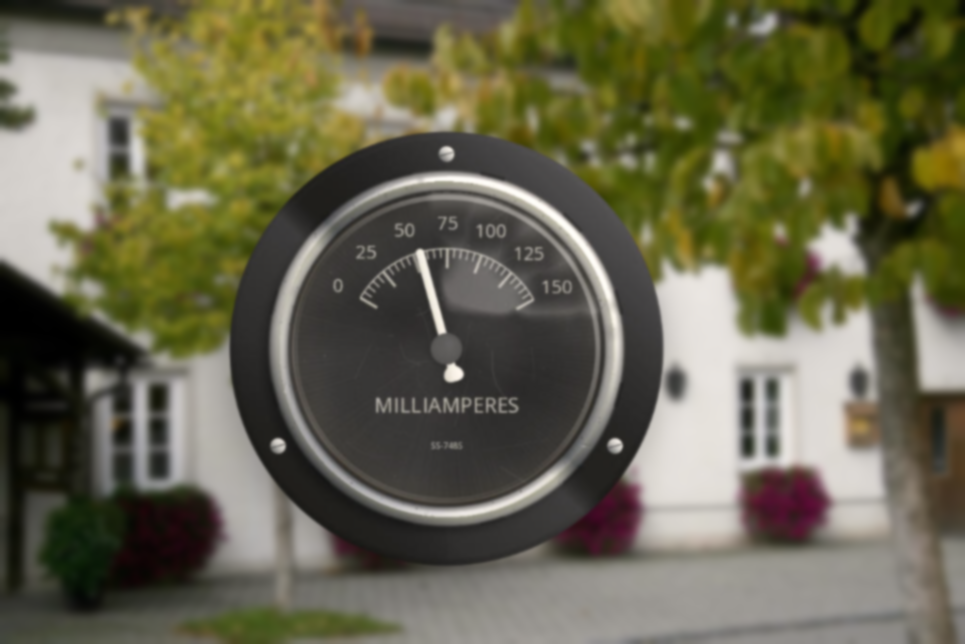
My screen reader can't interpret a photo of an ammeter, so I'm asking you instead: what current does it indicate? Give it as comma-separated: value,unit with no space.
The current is 55,mA
